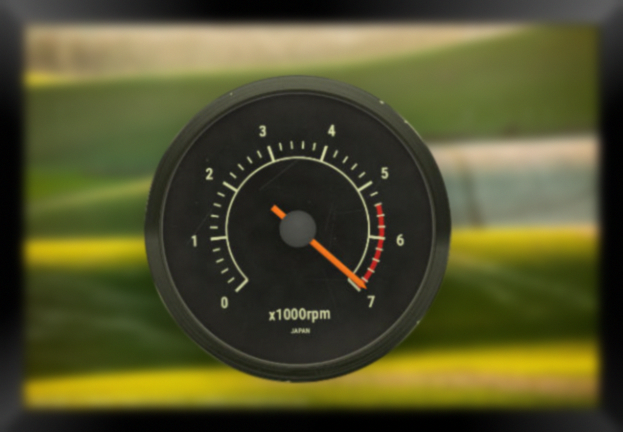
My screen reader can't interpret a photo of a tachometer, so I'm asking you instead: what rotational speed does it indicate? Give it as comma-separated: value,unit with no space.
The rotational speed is 6900,rpm
